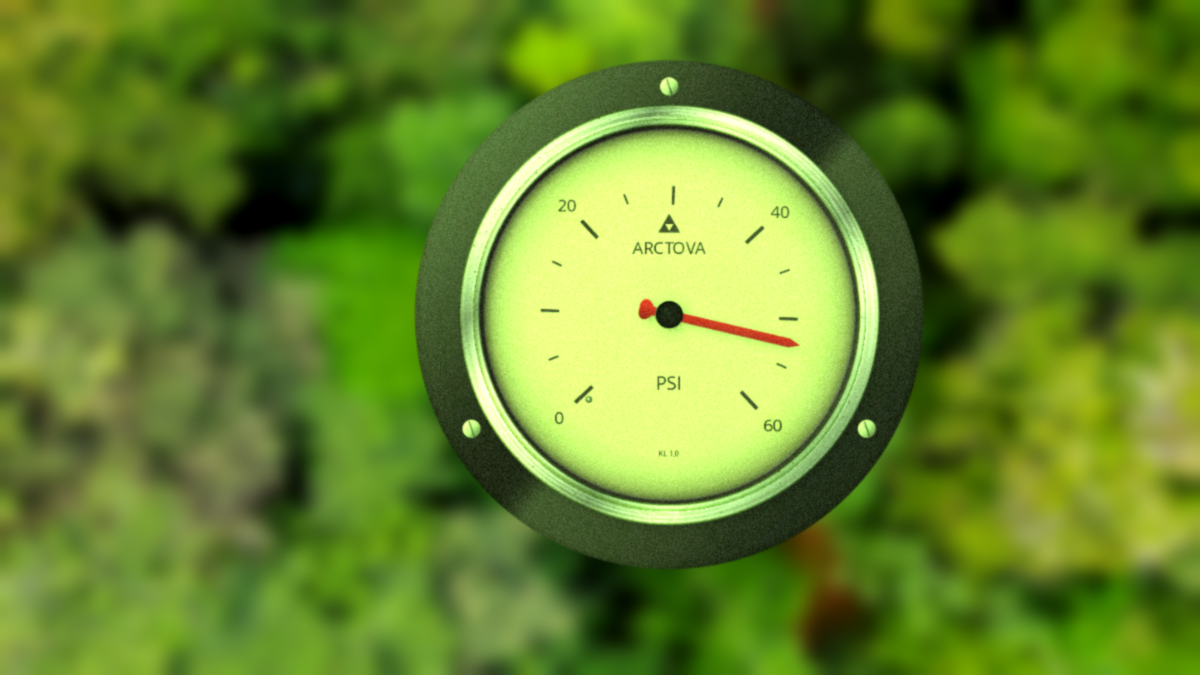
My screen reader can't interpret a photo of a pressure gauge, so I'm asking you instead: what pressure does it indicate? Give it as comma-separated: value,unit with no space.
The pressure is 52.5,psi
